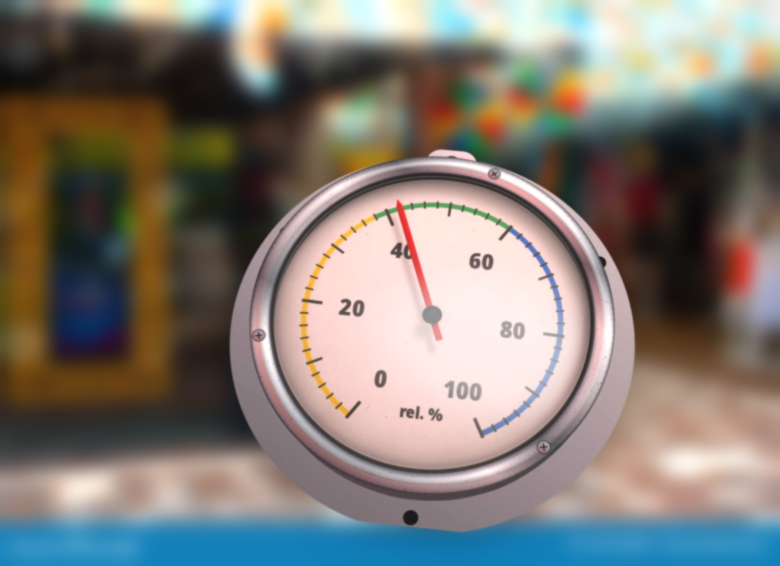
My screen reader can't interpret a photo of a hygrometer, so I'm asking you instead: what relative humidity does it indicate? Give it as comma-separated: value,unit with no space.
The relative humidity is 42,%
